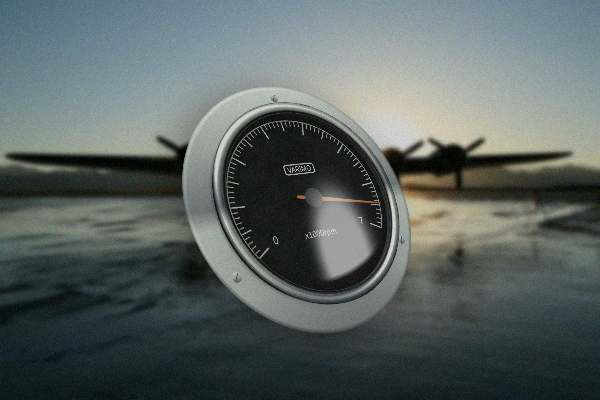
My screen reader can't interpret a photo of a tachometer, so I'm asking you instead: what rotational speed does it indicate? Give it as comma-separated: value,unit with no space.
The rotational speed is 6500,rpm
